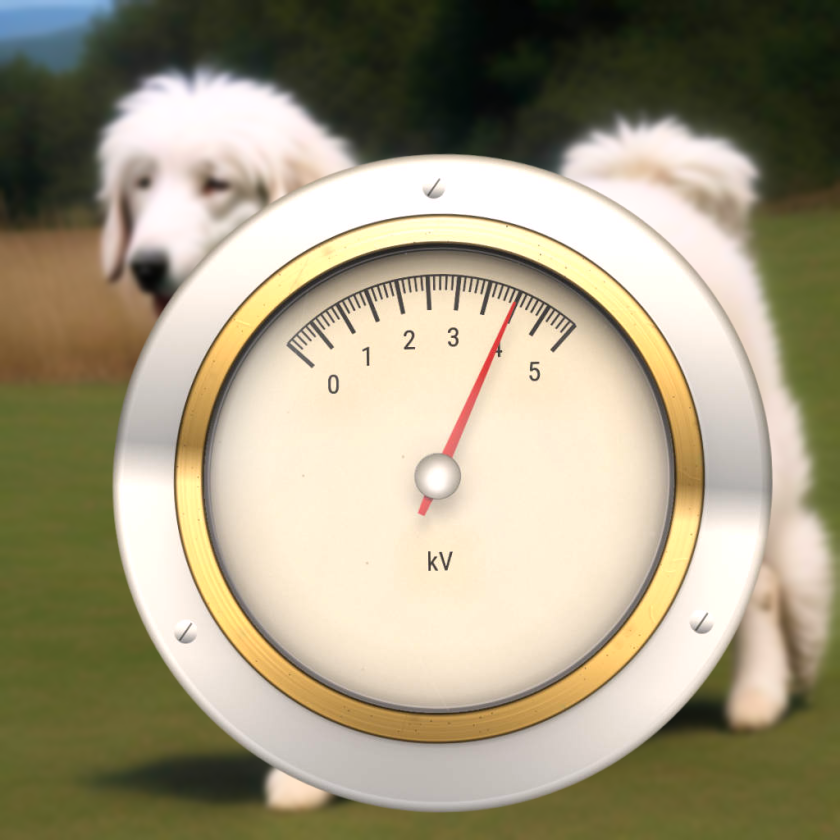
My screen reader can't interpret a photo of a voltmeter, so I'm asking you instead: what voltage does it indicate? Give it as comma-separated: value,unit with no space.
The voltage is 4,kV
